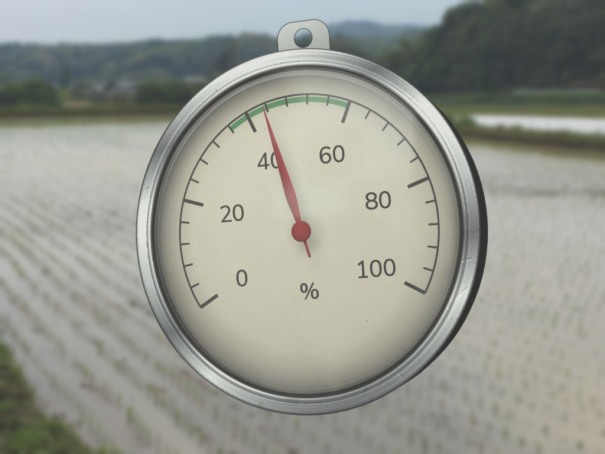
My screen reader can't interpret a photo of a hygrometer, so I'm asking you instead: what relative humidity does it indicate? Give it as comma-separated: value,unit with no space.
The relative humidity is 44,%
